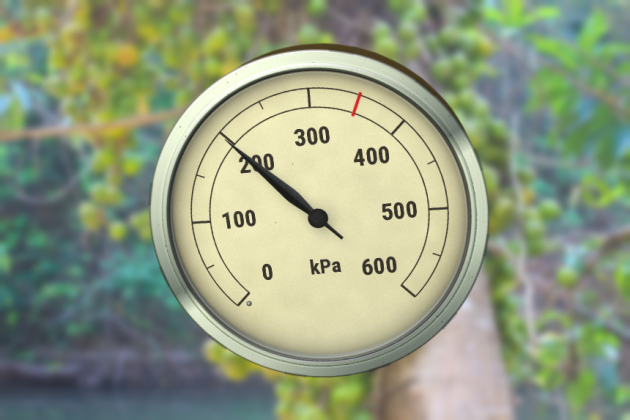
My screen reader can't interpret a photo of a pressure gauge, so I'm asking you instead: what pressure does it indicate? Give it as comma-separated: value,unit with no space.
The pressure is 200,kPa
